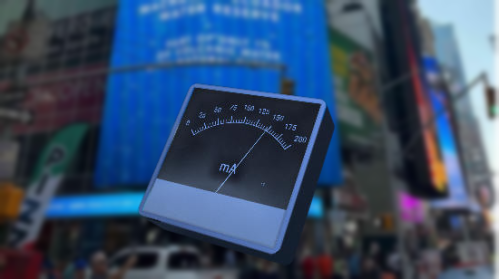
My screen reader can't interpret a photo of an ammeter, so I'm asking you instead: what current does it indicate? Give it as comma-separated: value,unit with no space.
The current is 150,mA
